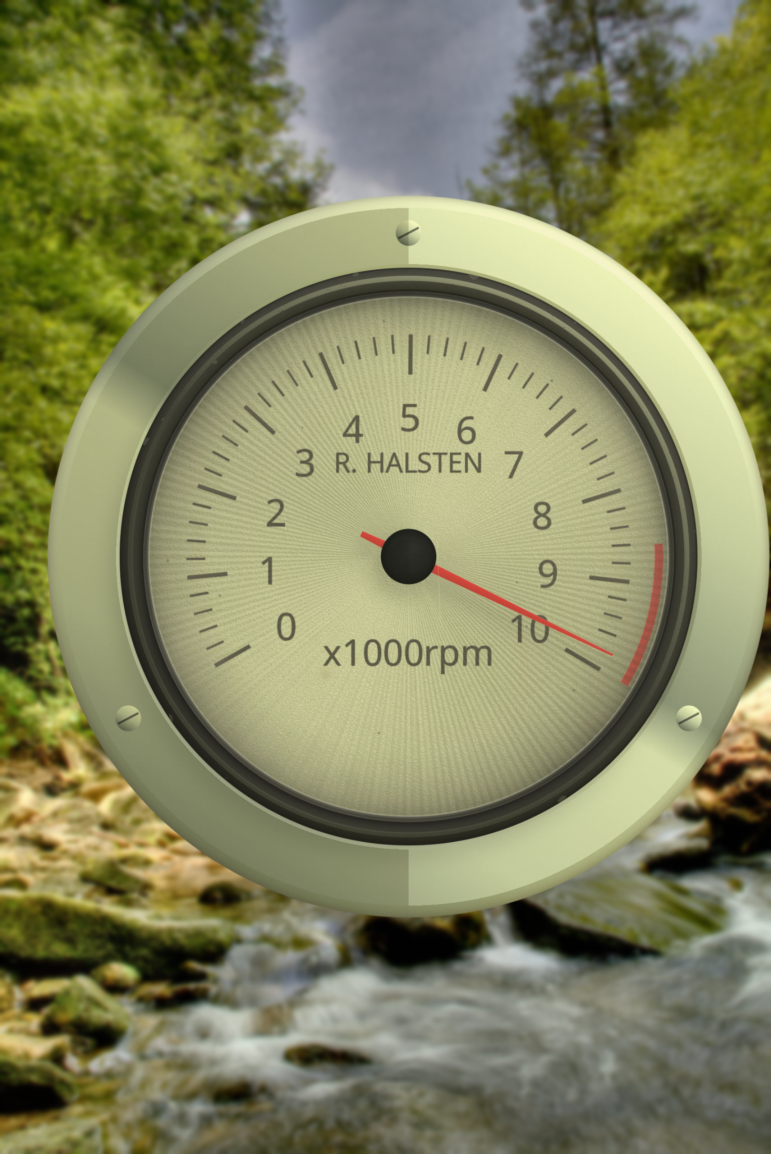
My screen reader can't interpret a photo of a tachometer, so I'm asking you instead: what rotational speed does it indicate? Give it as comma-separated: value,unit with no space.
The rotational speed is 9800,rpm
